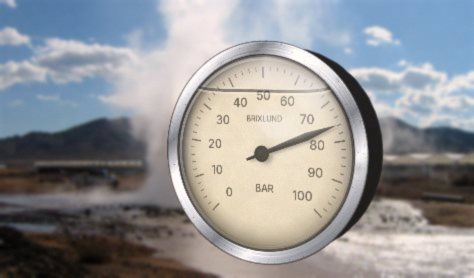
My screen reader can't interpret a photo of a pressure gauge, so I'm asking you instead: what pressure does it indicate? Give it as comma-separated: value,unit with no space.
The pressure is 76,bar
